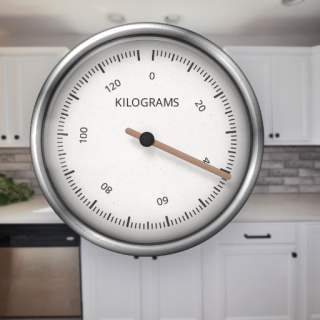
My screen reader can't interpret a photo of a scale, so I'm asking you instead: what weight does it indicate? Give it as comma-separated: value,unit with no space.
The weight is 41,kg
